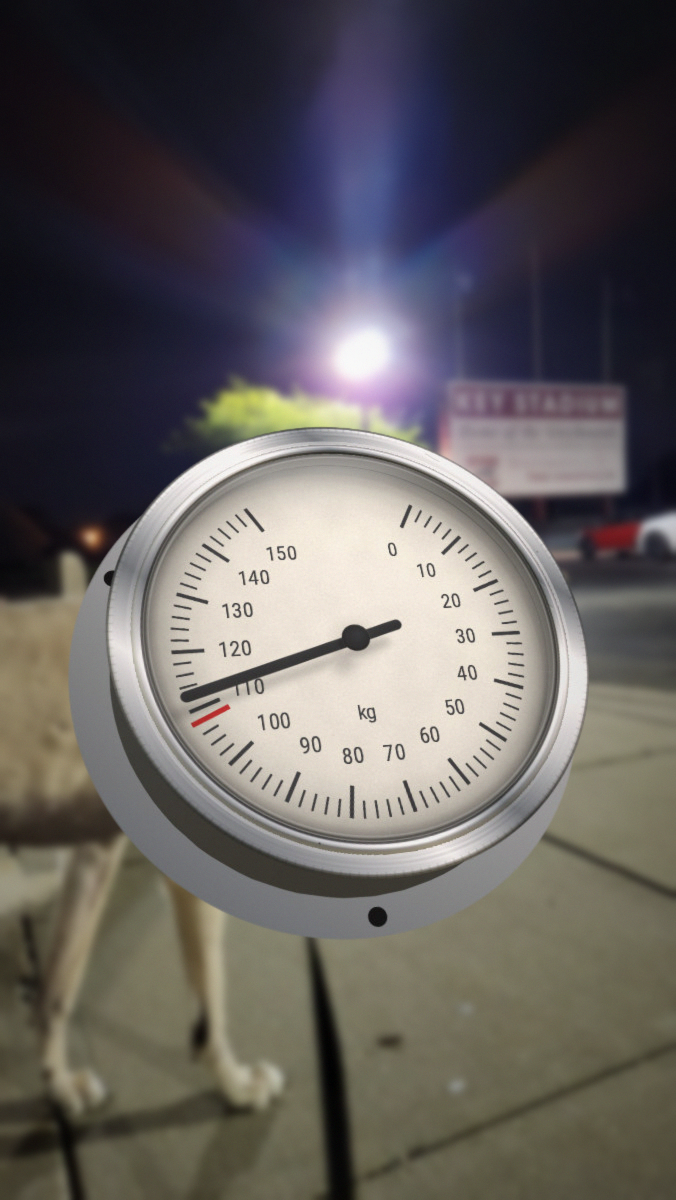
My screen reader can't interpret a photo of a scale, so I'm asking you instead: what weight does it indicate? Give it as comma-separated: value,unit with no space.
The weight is 112,kg
